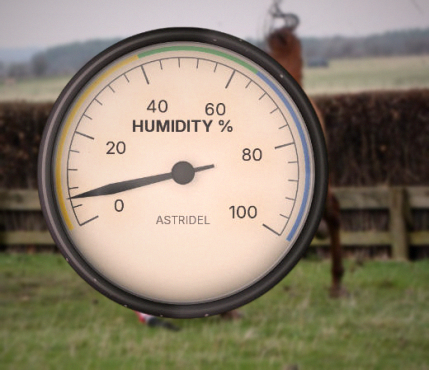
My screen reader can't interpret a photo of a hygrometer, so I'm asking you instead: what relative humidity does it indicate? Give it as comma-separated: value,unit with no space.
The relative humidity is 6,%
